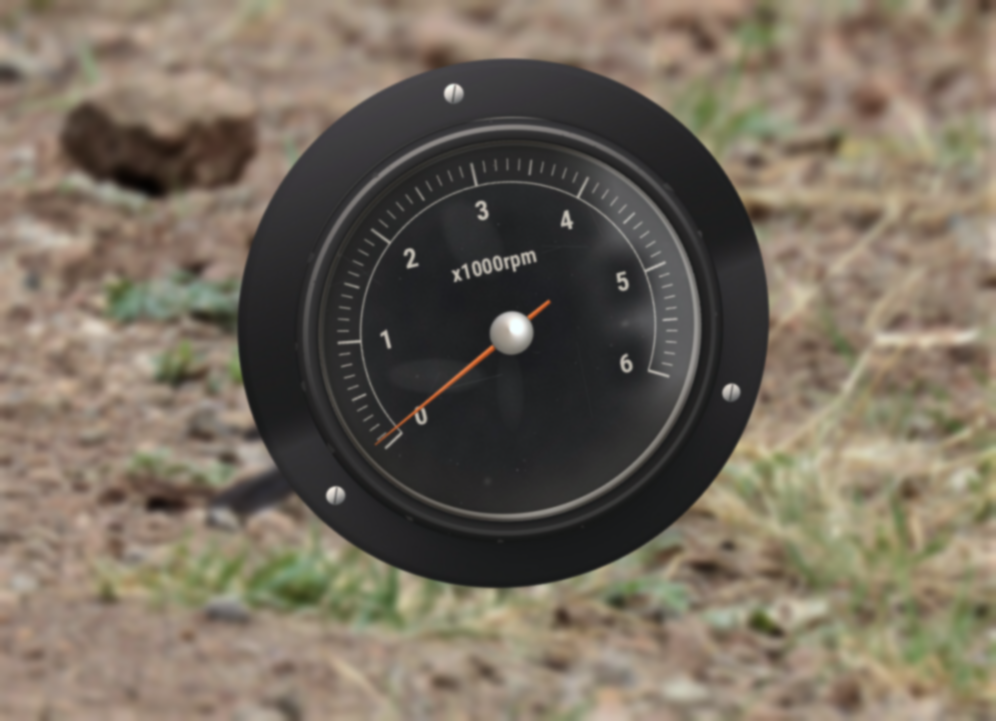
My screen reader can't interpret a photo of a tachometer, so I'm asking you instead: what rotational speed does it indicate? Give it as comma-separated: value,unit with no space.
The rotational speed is 100,rpm
